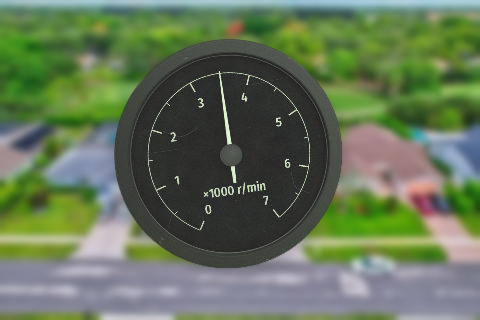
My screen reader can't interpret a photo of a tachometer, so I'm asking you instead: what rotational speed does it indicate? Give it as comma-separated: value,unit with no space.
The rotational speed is 3500,rpm
